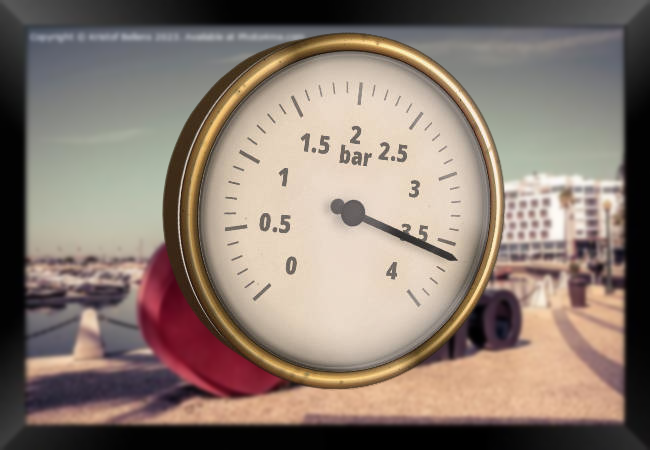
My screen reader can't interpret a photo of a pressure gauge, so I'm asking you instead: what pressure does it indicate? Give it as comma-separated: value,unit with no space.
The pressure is 3.6,bar
